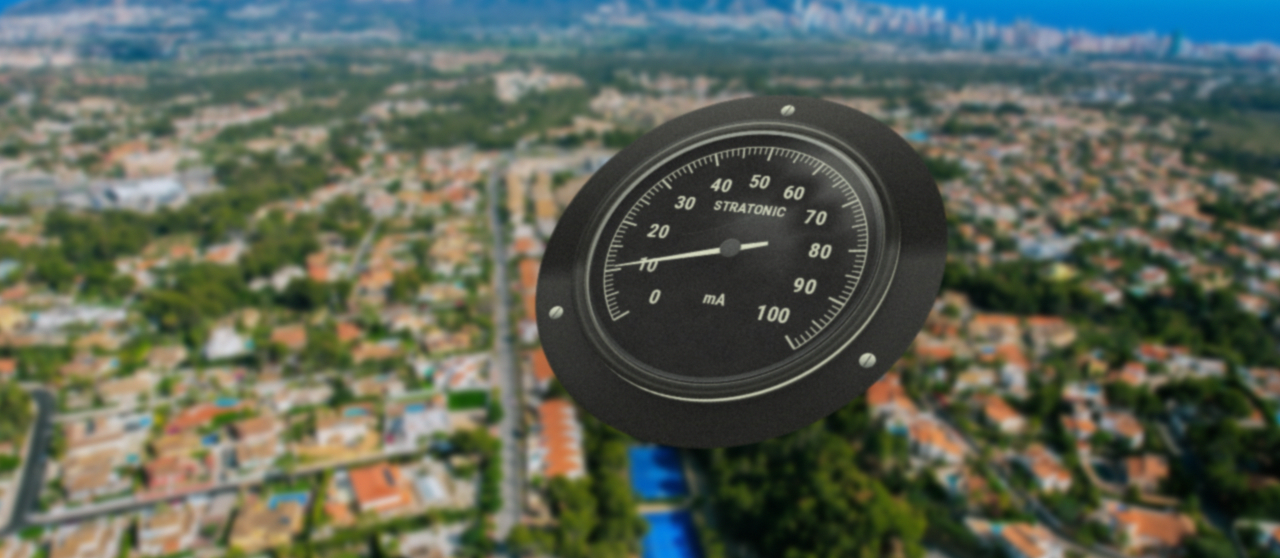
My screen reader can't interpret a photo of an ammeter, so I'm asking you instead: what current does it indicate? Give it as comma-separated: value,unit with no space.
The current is 10,mA
